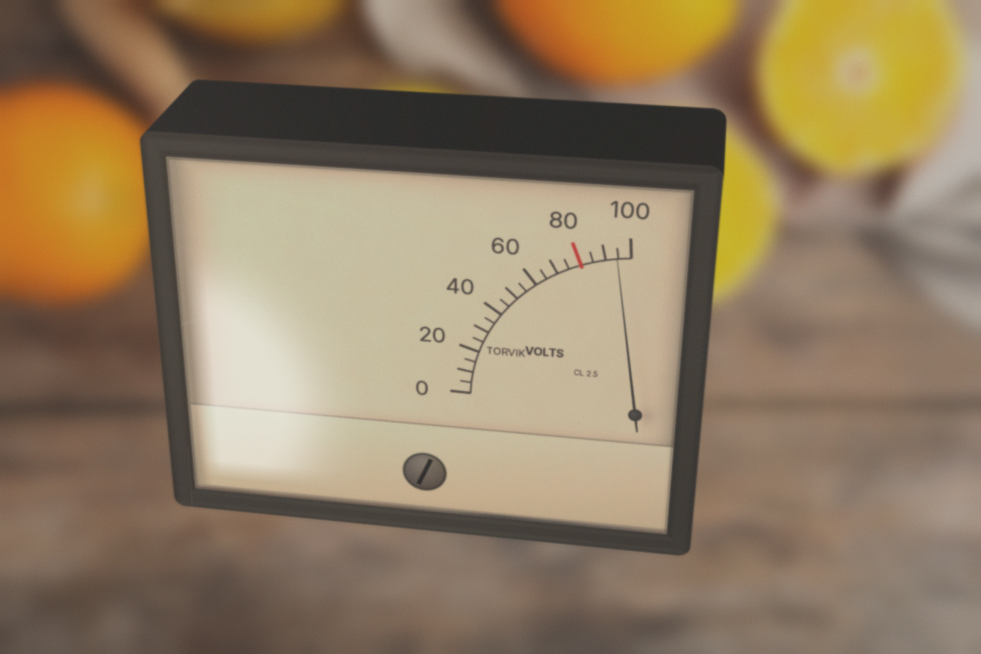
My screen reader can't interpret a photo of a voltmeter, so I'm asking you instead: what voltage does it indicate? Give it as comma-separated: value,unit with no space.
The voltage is 95,V
